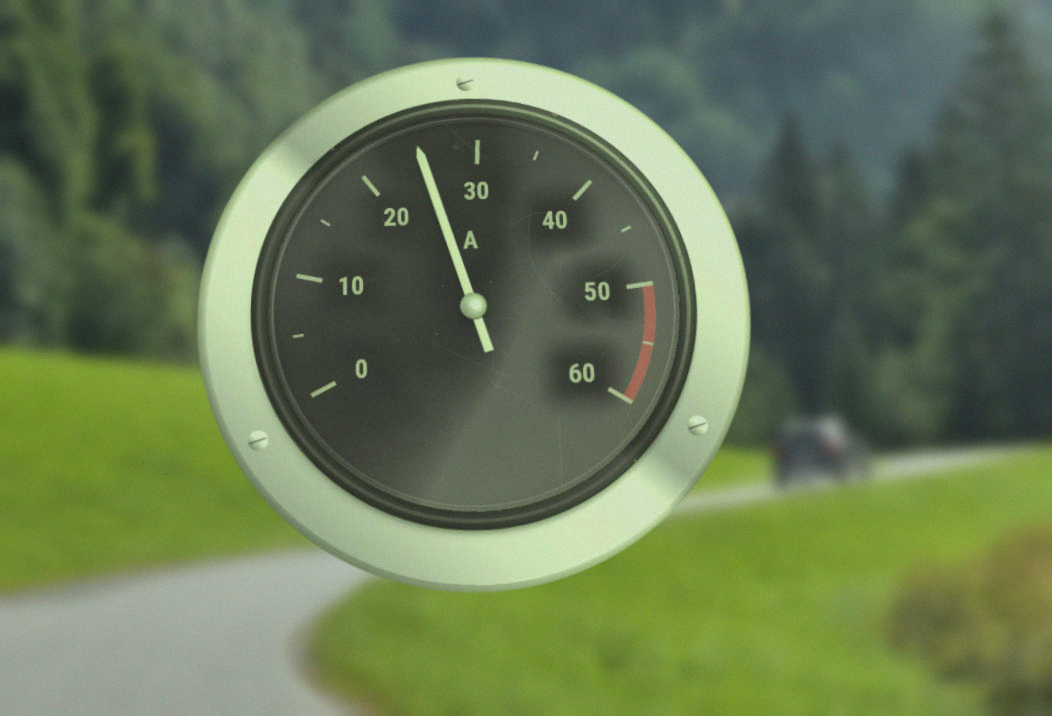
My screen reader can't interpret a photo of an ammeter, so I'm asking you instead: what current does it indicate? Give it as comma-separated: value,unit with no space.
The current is 25,A
